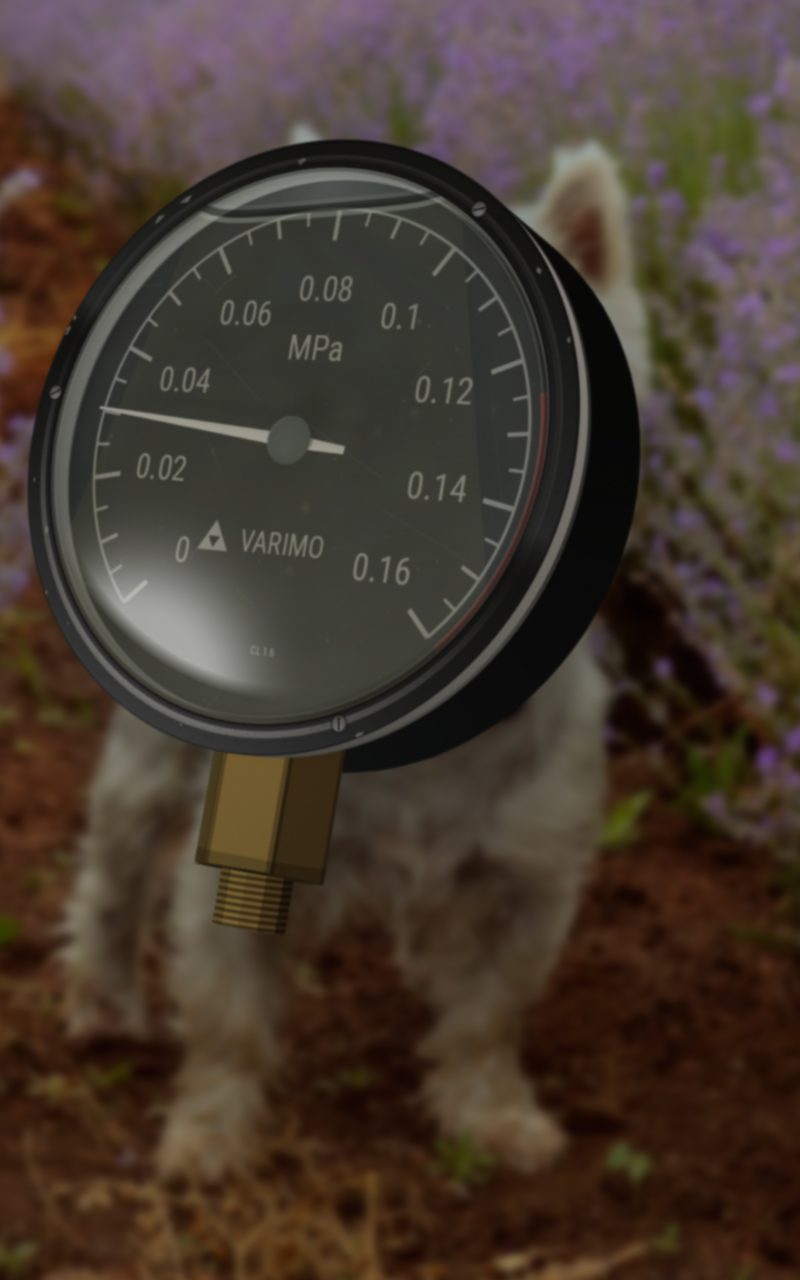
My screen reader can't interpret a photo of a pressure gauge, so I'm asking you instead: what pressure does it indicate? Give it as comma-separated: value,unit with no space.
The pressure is 0.03,MPa
